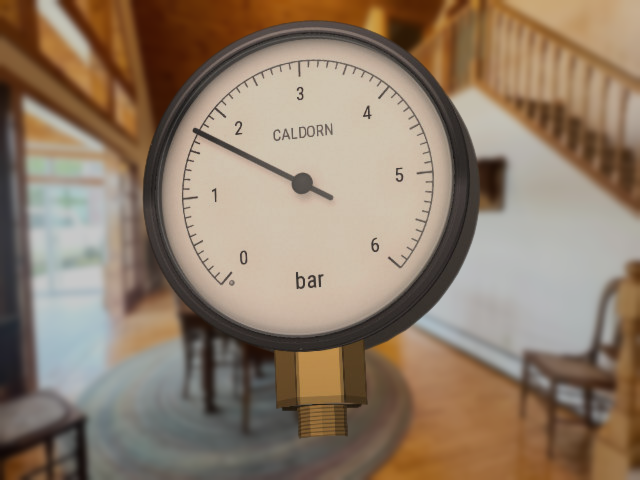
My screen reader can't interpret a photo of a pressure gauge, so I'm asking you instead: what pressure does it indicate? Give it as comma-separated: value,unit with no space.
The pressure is 1.7,bar
